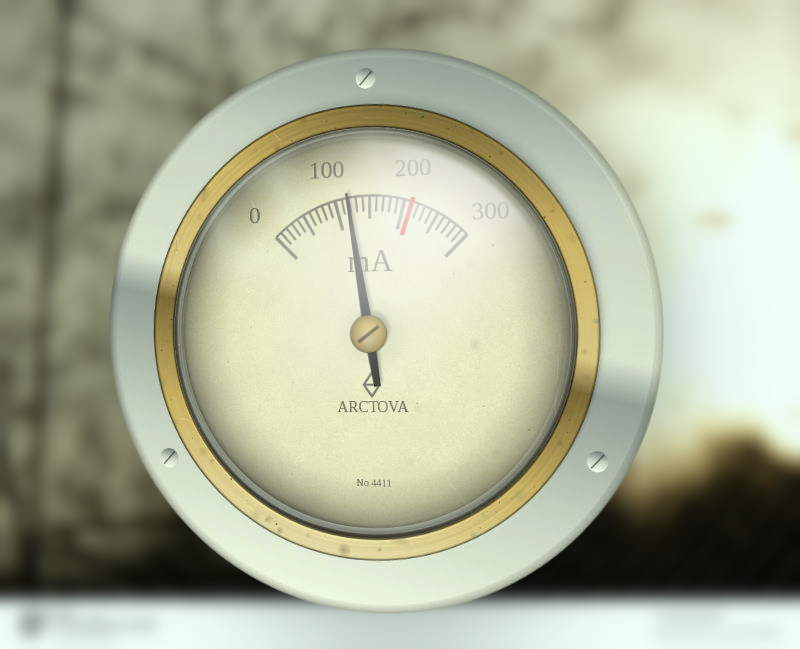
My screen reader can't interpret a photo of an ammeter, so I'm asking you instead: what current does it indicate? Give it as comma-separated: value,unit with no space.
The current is 120,mA
